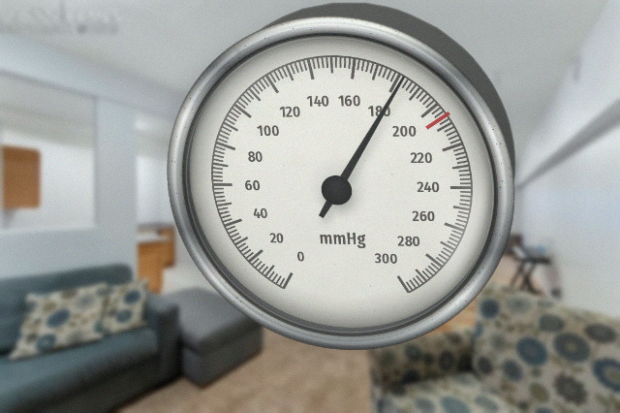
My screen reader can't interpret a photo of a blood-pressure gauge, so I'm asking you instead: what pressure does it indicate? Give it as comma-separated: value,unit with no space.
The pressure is 182,mmHg
